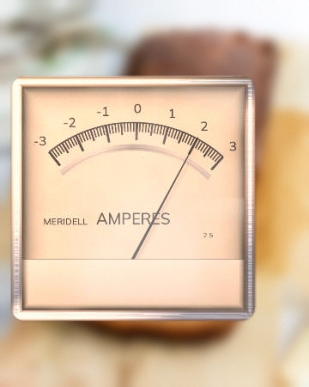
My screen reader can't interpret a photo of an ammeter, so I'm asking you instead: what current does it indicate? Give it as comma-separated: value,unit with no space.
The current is 2,A
